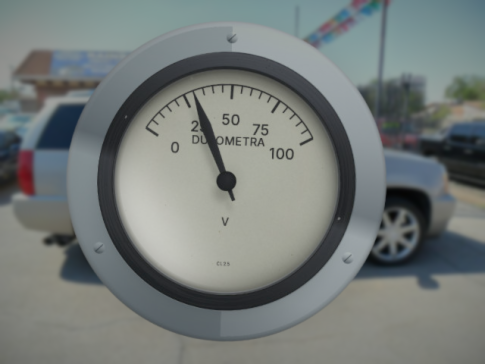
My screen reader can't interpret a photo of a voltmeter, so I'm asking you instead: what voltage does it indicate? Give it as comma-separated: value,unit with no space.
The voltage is 30,V
